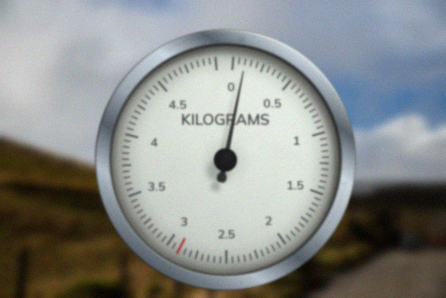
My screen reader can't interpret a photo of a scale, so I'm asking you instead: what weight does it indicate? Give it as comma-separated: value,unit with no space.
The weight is 0.1,kg
